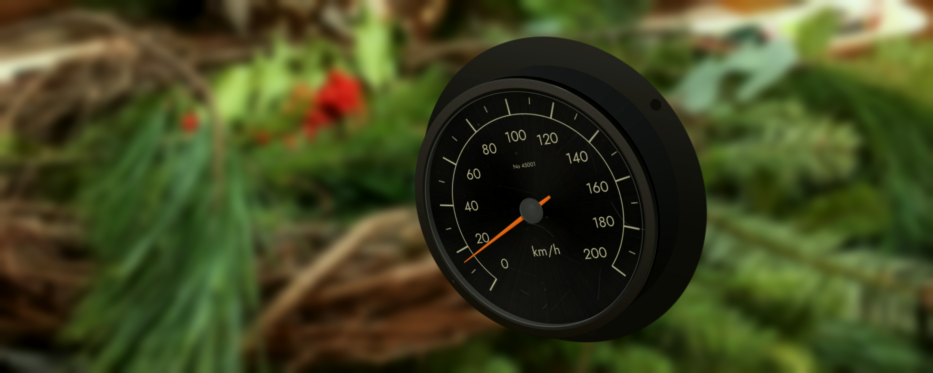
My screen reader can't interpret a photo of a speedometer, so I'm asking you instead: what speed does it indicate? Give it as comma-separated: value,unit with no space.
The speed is 15,km/h
